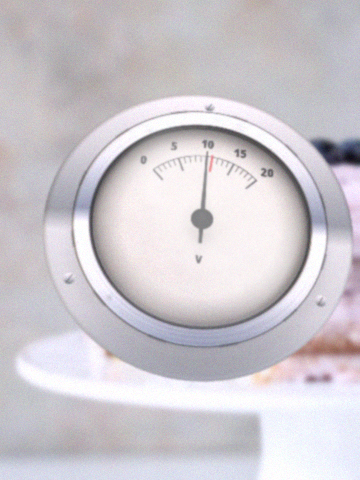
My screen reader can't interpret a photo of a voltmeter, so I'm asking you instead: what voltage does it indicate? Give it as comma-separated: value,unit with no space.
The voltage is 10,V
